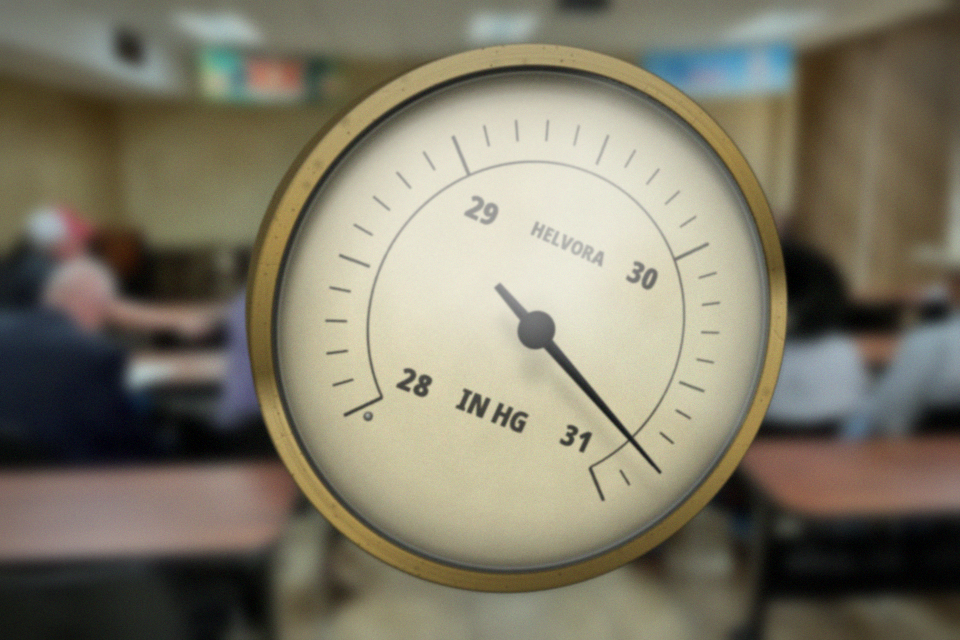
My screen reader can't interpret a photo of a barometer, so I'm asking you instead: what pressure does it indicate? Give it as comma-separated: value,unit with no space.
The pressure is 30.8,inHg
